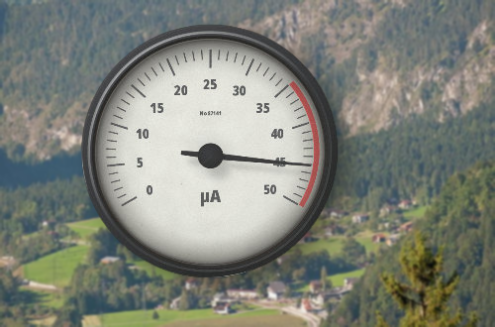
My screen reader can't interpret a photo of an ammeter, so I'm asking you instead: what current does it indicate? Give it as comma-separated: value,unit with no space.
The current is 45,µA
